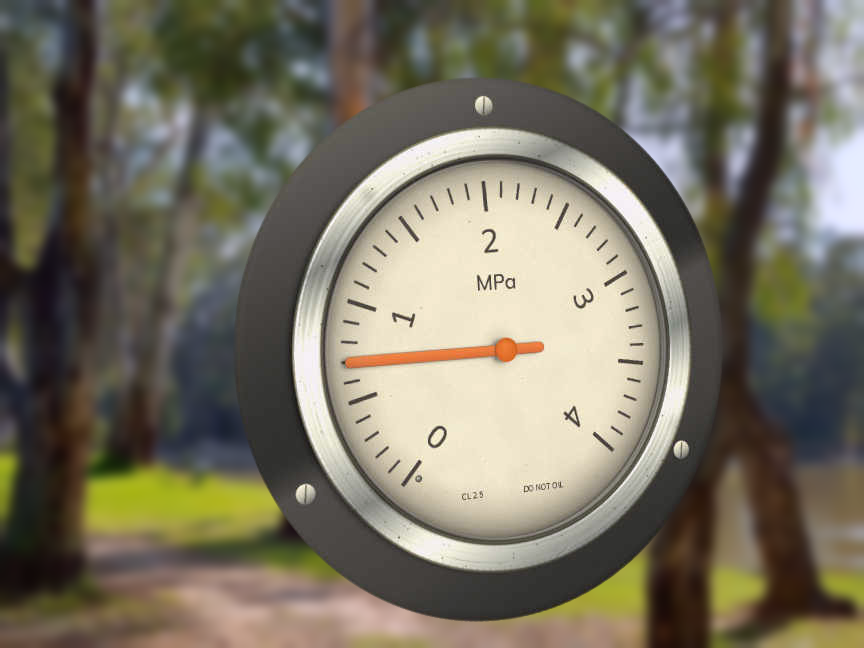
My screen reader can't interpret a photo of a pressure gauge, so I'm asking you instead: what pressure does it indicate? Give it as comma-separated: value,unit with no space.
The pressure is 0.7,MPa
